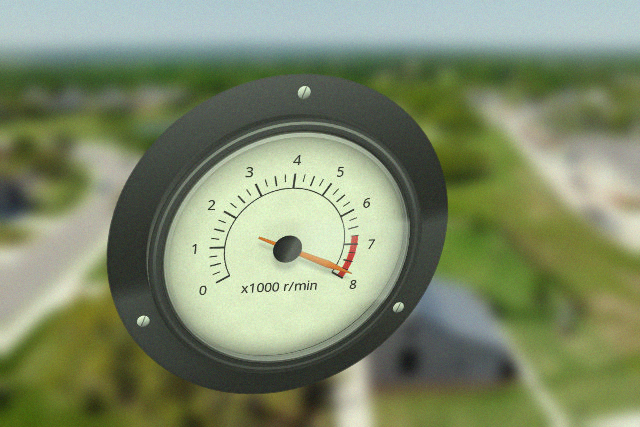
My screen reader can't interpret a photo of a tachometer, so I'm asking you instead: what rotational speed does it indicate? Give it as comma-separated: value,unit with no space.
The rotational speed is 7750,rpm
